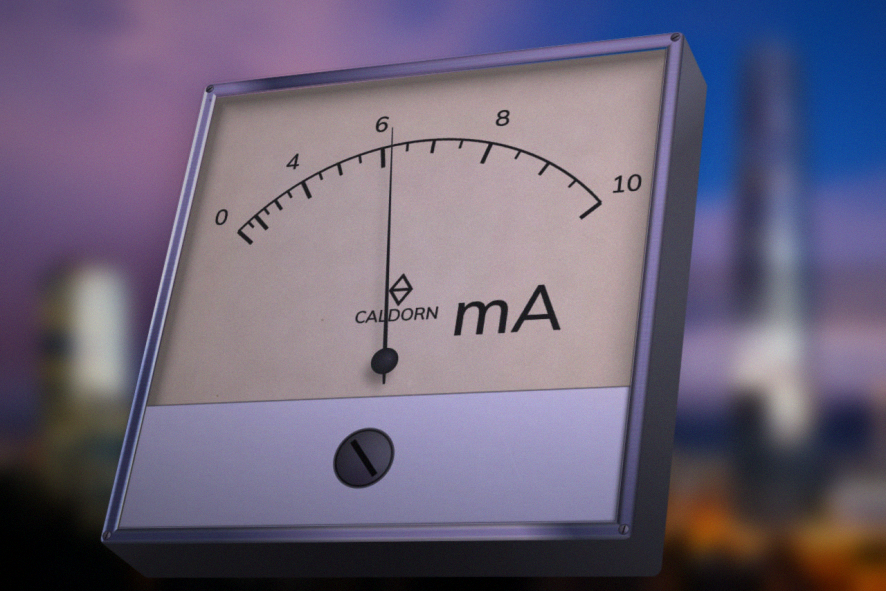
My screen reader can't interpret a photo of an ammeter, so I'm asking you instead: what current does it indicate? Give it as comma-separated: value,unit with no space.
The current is 6.25,mA
